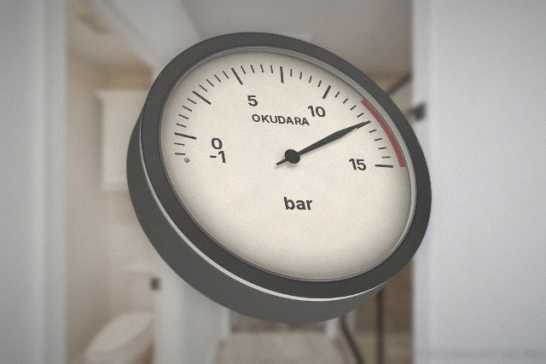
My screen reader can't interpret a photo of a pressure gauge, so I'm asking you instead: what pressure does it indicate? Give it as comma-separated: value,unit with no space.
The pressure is 12.5,bar
